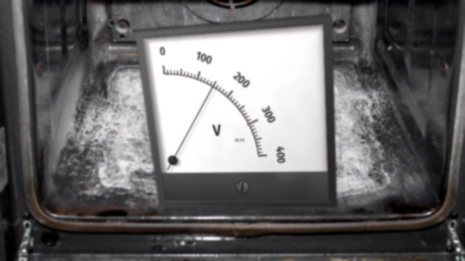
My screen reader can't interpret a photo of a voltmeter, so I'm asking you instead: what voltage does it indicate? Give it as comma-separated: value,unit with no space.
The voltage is 150,V
